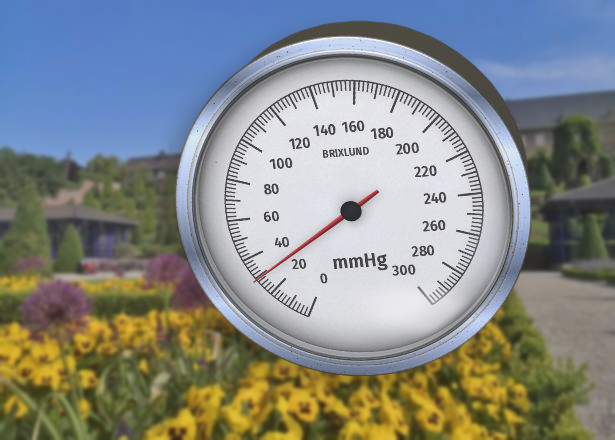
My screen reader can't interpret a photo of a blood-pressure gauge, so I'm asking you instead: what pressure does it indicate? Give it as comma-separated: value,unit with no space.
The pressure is 30,mmHg
